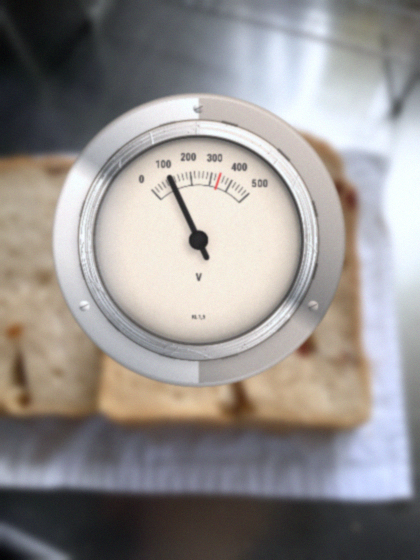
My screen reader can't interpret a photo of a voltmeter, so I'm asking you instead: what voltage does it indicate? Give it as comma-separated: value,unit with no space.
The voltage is 100,V
